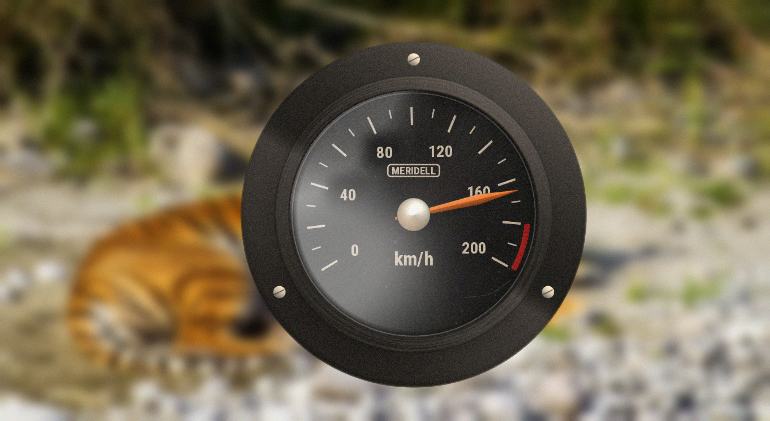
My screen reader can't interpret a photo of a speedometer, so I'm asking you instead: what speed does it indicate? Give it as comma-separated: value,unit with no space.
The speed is 165,km/h
